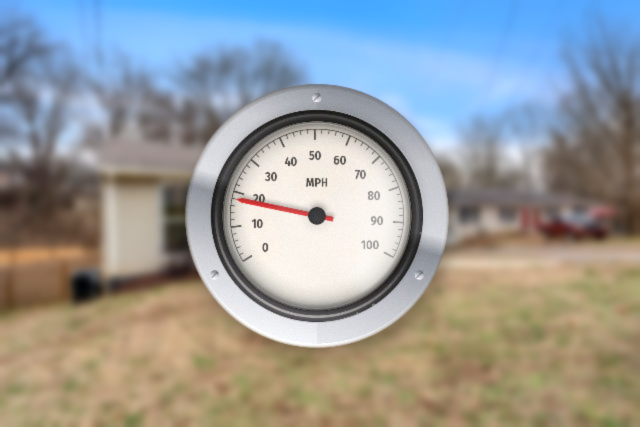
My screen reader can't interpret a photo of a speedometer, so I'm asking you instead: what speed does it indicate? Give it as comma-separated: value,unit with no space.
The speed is 18,mph
